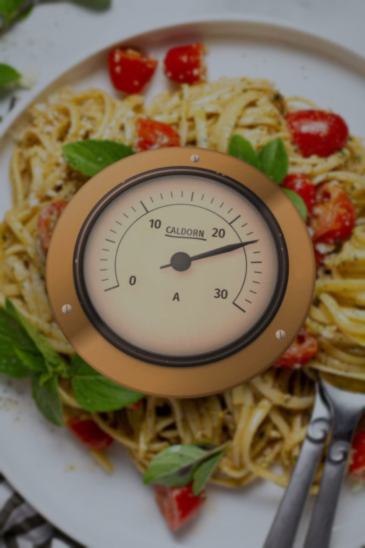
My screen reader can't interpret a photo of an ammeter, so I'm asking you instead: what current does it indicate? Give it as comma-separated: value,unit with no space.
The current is 23,A
